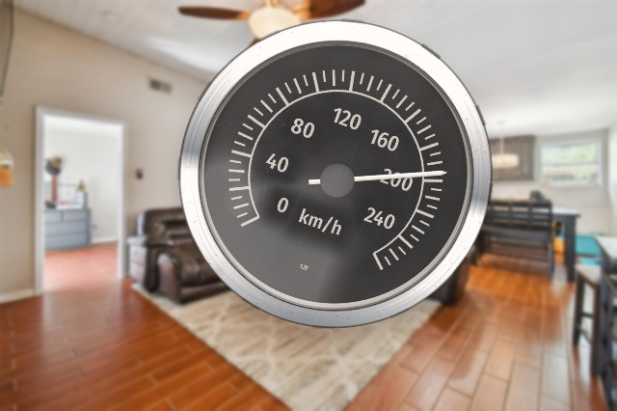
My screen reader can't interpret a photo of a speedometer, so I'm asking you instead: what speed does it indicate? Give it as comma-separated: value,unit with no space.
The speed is 195,km/h
